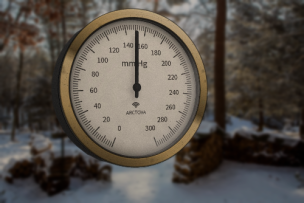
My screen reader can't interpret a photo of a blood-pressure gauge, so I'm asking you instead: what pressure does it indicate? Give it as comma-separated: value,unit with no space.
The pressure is 150,mmHg
